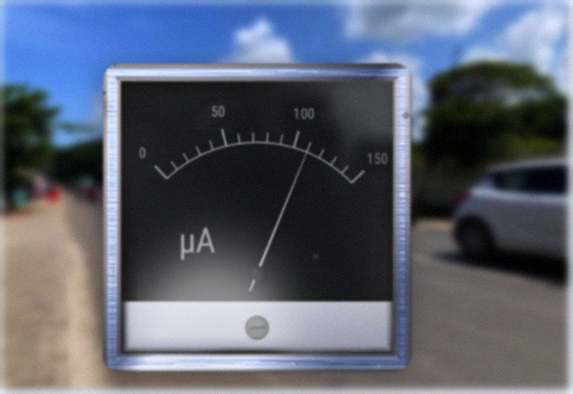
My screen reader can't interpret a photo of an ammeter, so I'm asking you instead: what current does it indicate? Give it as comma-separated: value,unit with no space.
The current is 110,µA
